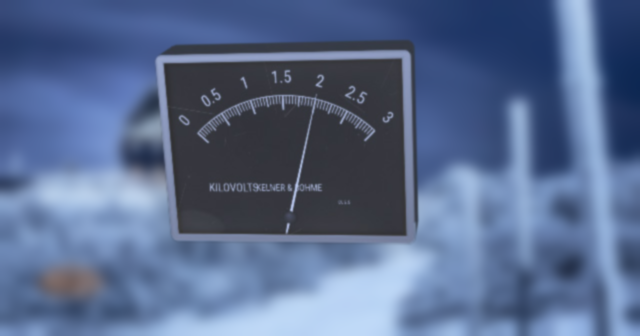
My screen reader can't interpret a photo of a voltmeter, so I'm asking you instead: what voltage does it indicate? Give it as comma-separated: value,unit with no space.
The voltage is 2,kV
